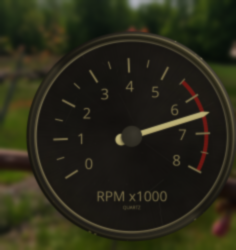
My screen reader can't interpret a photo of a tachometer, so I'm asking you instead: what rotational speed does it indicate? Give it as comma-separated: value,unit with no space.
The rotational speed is 6500,rpm
